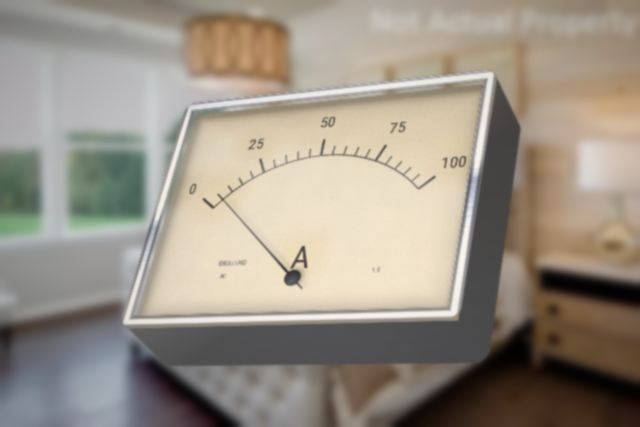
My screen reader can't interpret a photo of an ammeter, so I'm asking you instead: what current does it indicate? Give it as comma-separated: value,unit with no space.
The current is 5,A
